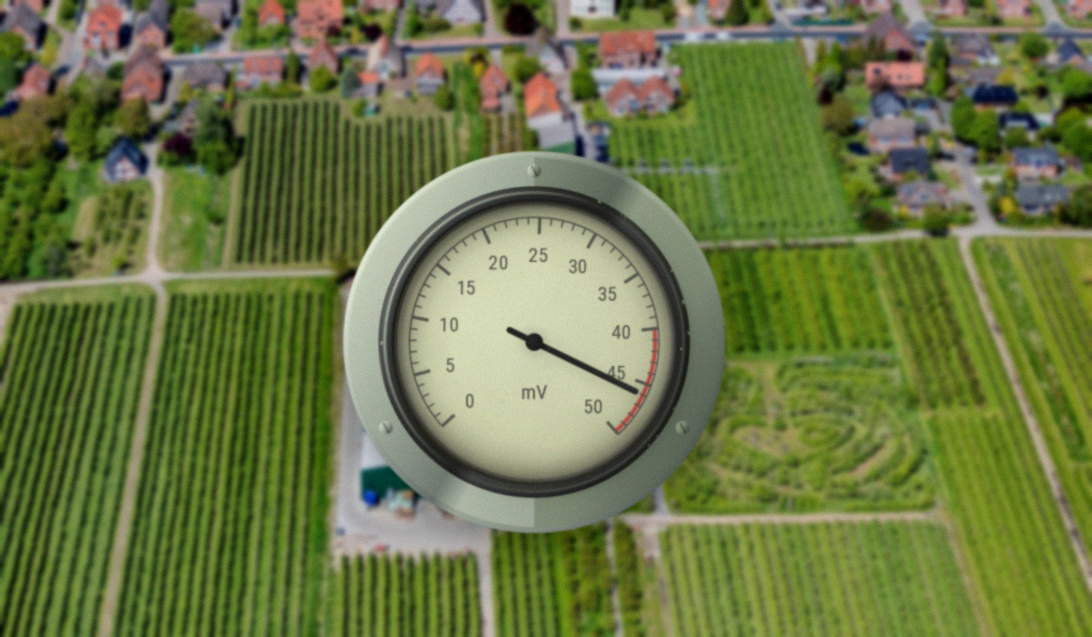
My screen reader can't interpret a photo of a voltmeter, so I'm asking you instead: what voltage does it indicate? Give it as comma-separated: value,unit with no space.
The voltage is 46,mV
